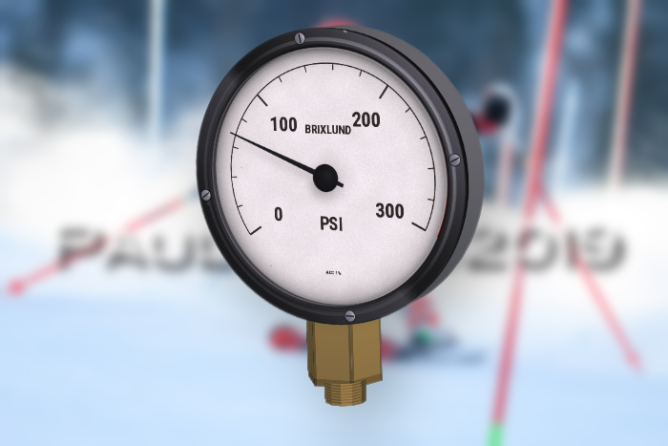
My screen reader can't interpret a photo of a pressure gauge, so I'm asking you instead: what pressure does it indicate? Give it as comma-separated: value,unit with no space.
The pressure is 70,psi
